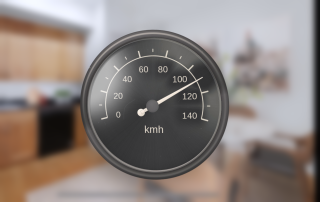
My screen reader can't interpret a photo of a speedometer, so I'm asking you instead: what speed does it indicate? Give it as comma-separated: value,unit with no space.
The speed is 110,km/h
